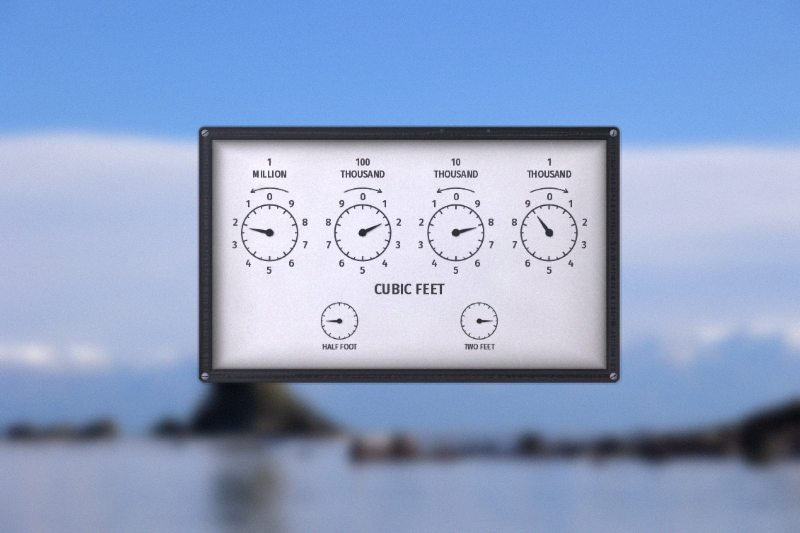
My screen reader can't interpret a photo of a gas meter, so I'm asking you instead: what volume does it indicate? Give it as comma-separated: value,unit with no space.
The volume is 217900,ft³
